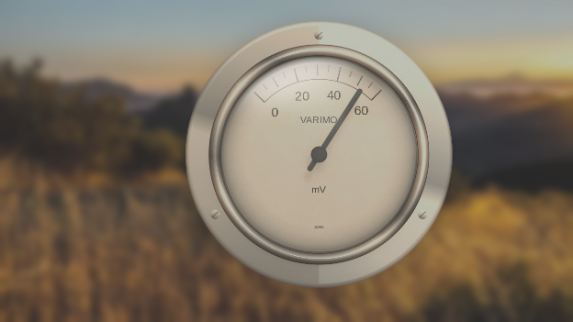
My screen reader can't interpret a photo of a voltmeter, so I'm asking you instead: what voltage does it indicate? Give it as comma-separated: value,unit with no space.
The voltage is 52.5,mV
